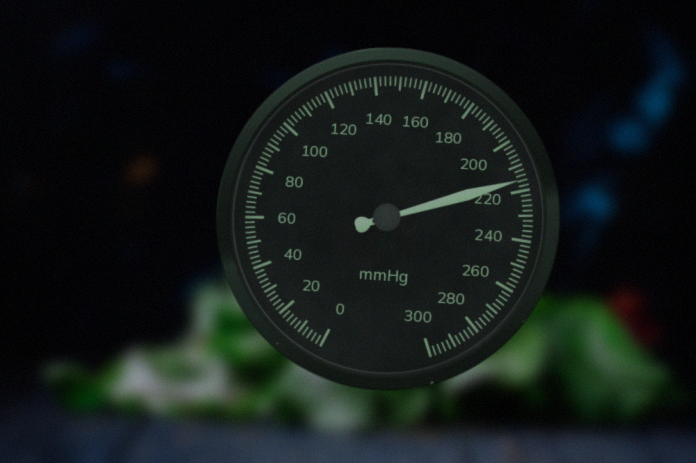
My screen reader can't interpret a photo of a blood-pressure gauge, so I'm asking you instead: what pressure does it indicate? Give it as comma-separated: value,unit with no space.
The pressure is 216,mmHg
